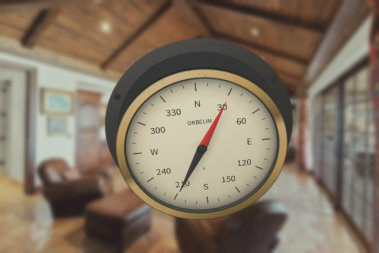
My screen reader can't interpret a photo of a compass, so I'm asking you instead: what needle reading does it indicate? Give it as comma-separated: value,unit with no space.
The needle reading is 30,°
